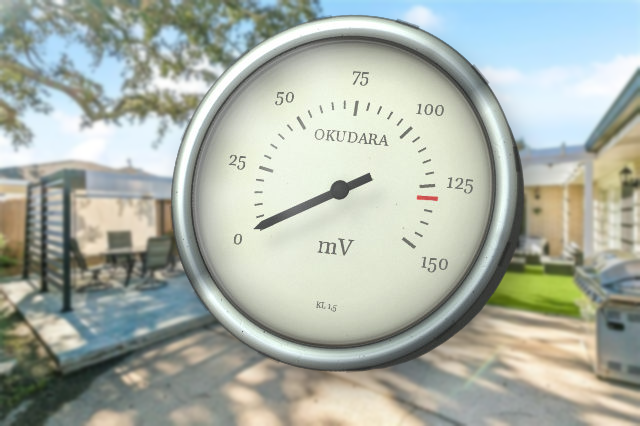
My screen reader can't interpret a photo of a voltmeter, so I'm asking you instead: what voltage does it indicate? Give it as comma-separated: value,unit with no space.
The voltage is 0,mV
